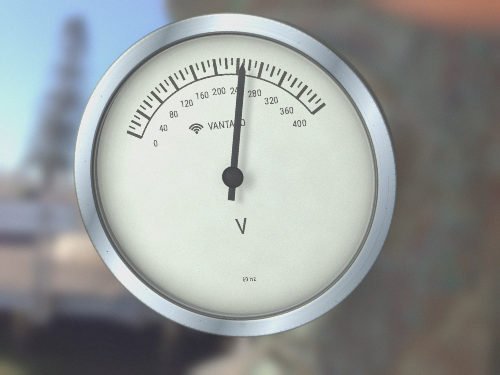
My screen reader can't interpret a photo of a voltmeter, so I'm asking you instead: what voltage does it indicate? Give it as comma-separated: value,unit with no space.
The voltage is 250,V
